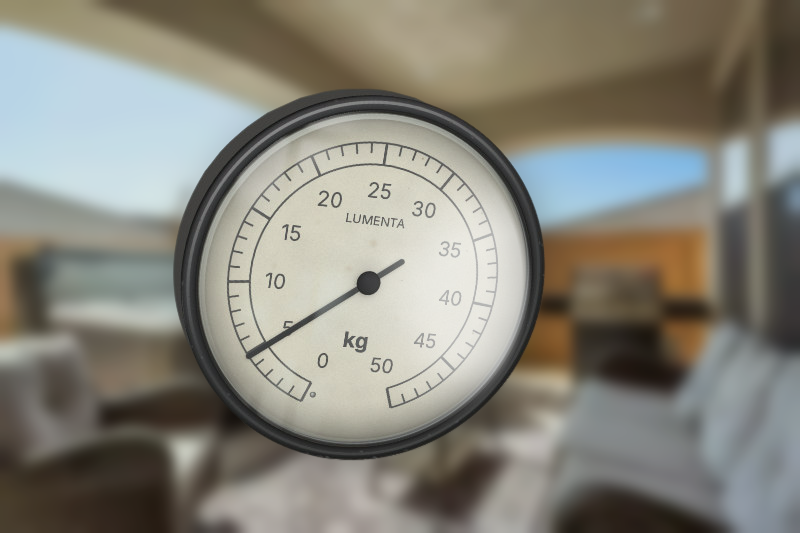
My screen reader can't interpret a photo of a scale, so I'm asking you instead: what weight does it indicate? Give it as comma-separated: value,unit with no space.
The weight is 5,kg
